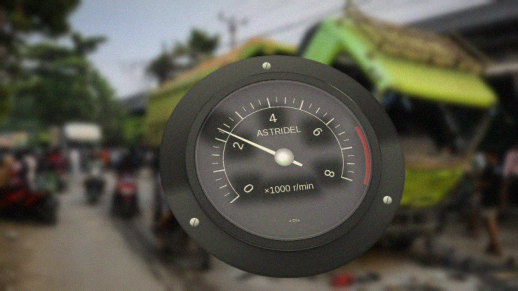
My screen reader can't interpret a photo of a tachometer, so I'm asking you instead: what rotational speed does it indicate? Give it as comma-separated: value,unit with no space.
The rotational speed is 2250,rpm
